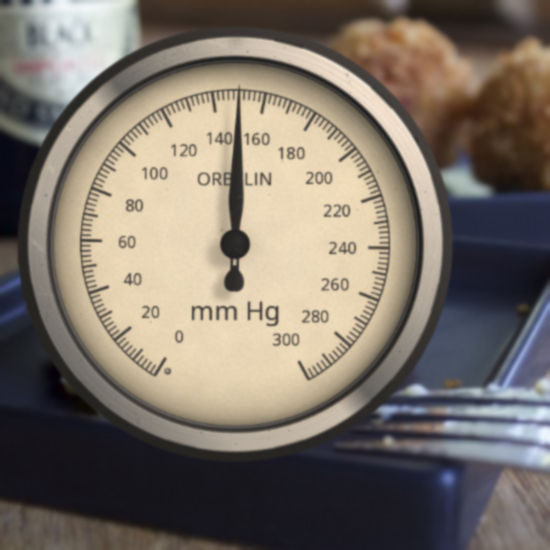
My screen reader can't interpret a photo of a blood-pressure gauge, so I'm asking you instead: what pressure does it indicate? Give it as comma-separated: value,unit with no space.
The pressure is 150,mmHg
